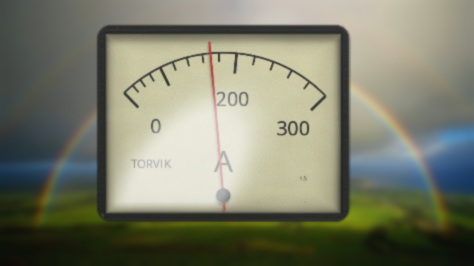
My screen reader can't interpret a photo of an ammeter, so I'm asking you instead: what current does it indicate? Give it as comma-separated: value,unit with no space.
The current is 170,A
